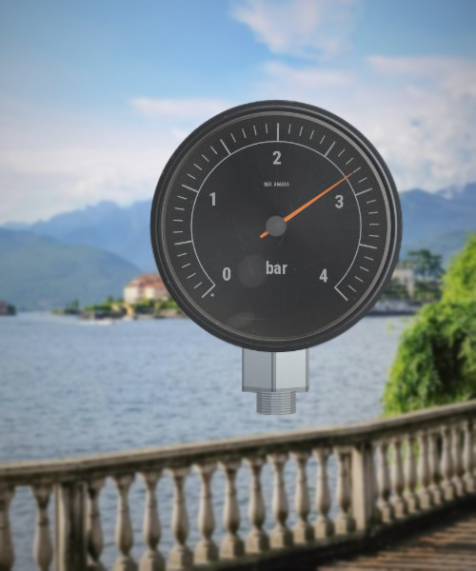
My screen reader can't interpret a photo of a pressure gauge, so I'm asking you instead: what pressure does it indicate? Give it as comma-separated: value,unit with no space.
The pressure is 2.8,bar
